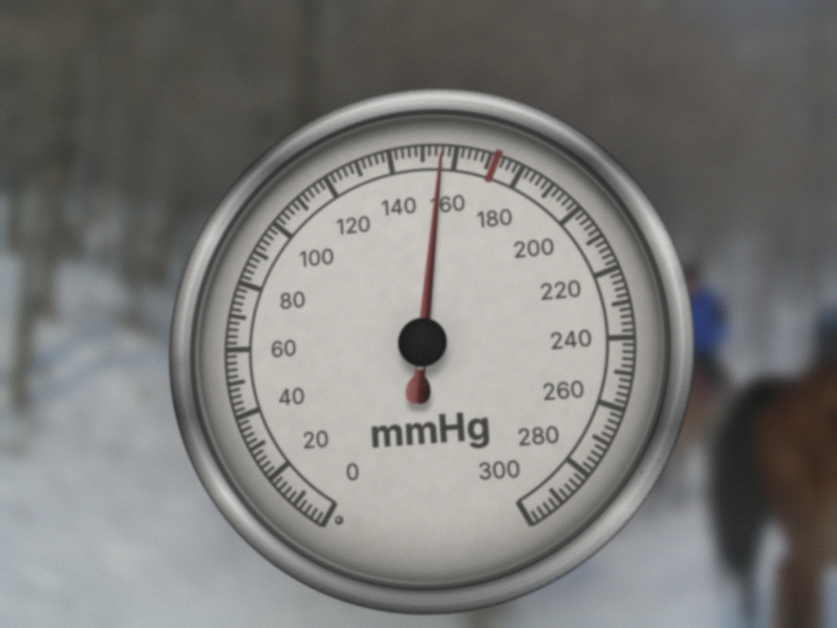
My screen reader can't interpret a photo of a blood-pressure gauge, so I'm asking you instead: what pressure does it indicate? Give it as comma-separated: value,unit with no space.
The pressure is 156,mmHg
